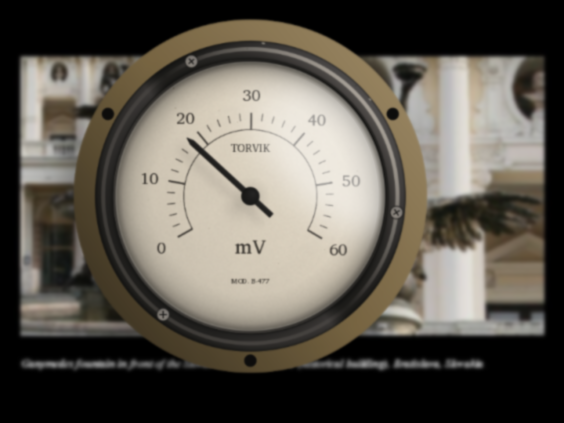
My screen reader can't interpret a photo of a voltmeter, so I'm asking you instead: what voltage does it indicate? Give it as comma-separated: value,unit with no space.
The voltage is 18,mV
